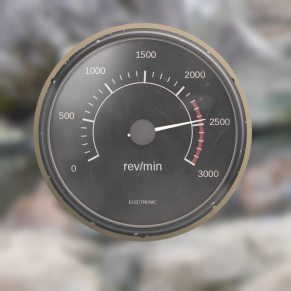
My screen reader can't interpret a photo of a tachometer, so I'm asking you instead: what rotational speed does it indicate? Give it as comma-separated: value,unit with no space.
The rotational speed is 2450,rpm
